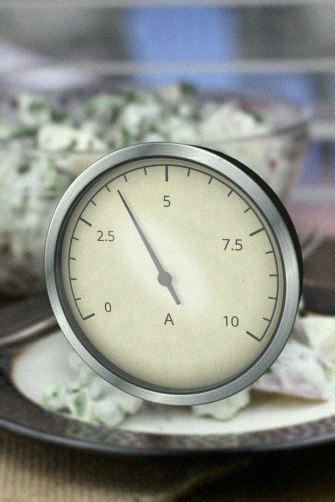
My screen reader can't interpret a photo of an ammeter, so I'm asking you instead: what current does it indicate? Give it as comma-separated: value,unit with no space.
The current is 3.75,A
